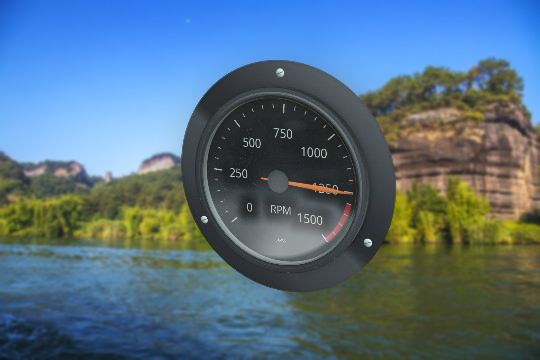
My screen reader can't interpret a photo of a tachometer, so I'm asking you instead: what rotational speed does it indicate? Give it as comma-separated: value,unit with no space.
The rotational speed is 1250,rpm
